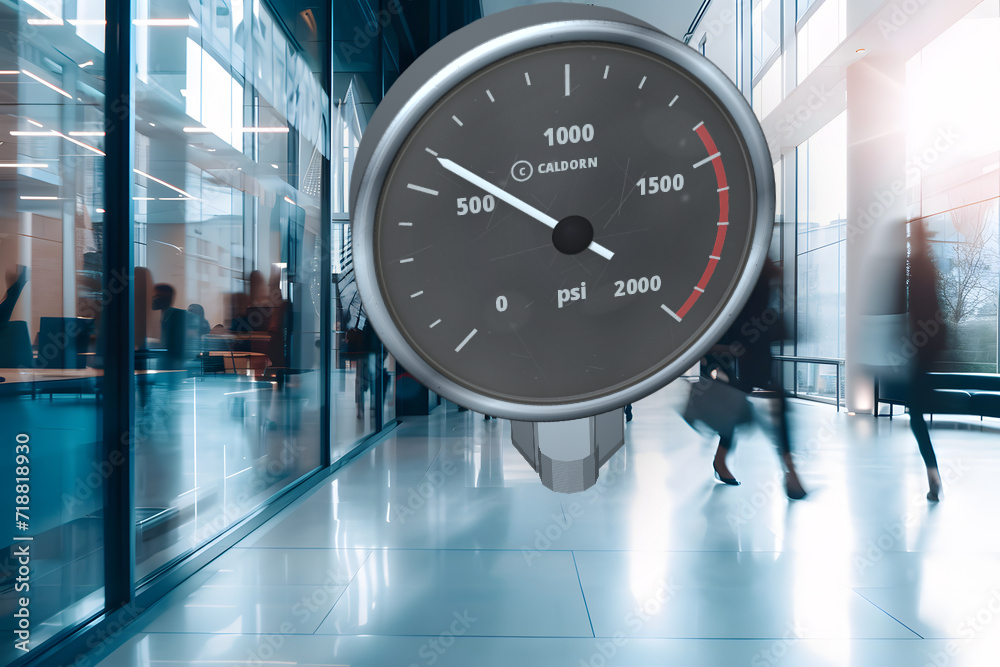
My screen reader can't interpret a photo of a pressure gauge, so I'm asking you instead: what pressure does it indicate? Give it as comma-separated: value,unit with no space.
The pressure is 600,psi
